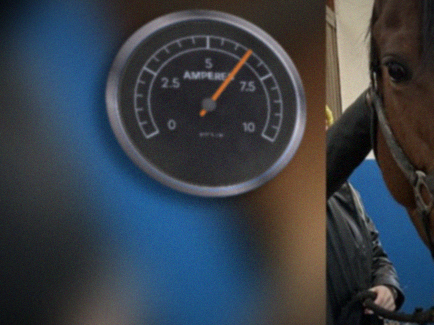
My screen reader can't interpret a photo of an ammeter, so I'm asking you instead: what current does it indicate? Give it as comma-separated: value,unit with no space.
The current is 6.5,A
